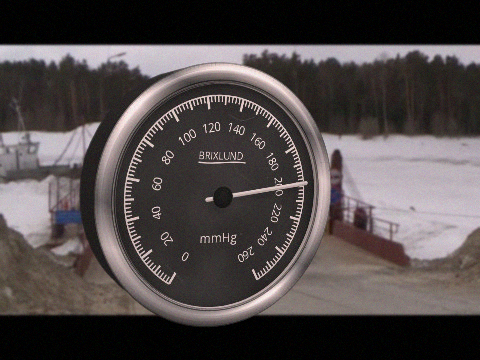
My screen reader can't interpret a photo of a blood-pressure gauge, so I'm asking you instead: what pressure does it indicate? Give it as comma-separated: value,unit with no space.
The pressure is 200,mmHg
